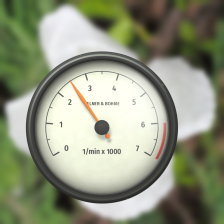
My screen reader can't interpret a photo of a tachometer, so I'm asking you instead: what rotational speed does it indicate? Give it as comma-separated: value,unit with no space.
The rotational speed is 2500,rpm
